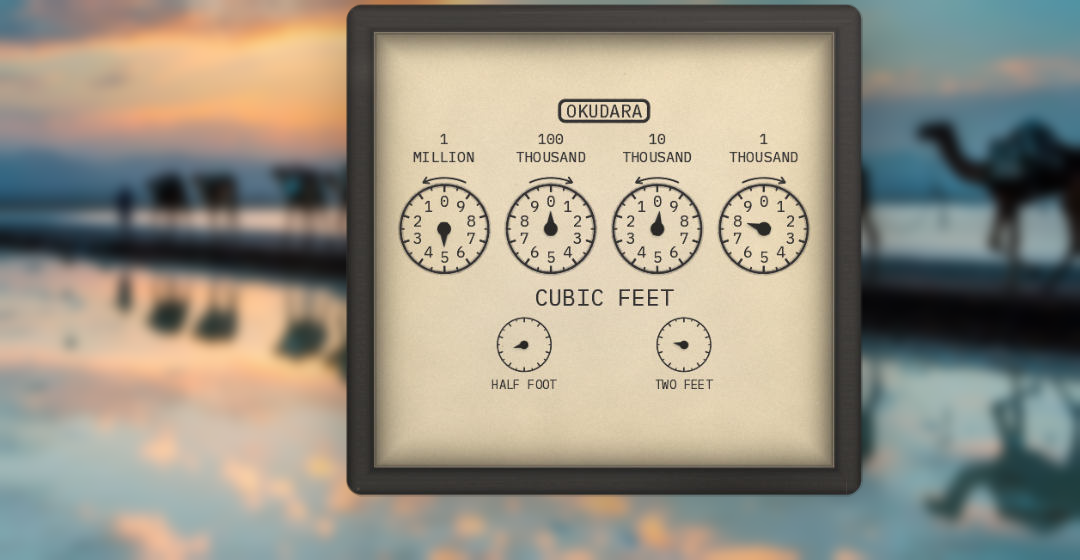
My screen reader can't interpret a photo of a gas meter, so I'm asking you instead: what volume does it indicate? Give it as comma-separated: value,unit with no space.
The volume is 499800,ft³
